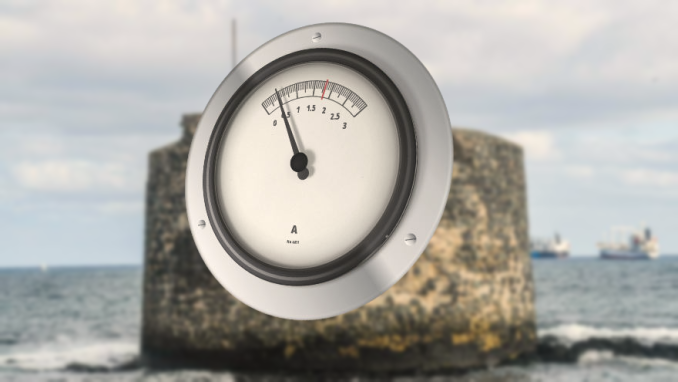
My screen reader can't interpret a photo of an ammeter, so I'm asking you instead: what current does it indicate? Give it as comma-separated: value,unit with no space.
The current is 0.5,A
